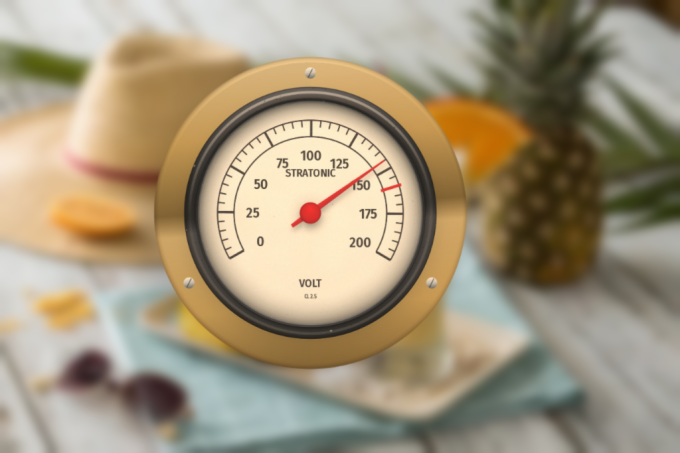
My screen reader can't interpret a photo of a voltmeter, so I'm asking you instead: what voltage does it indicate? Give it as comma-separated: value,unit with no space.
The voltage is 145,V
